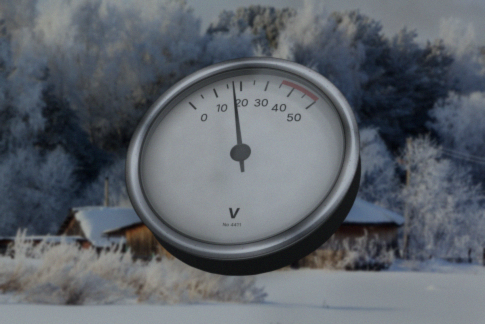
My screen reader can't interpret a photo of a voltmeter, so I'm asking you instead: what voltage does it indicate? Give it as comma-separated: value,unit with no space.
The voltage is 17.5,V
